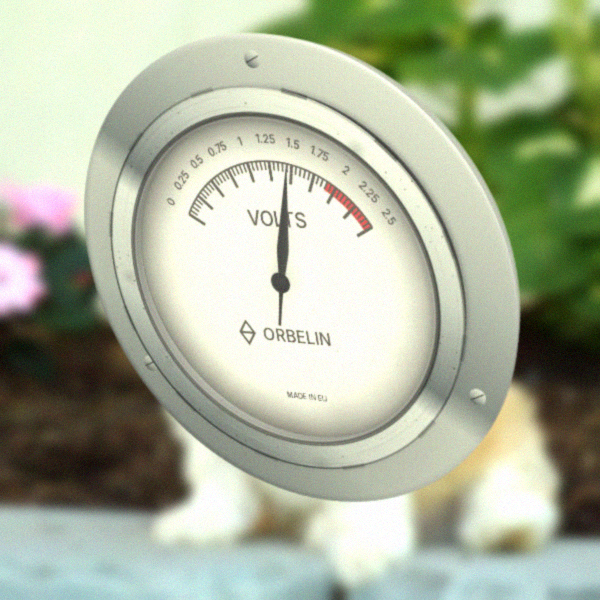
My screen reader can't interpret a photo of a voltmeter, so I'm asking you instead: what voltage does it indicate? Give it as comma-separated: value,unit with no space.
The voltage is 1.5,V
